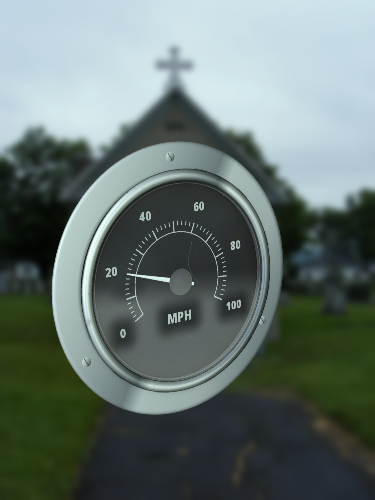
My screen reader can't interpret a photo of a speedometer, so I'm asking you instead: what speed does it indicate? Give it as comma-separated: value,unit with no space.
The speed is 20,mph
